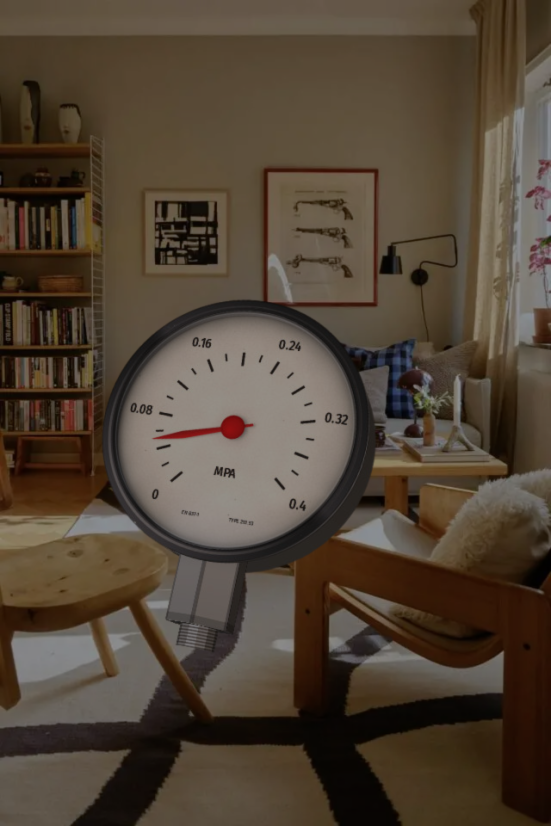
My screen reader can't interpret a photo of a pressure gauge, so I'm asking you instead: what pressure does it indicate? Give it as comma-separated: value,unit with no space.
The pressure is 0.05,MPa
